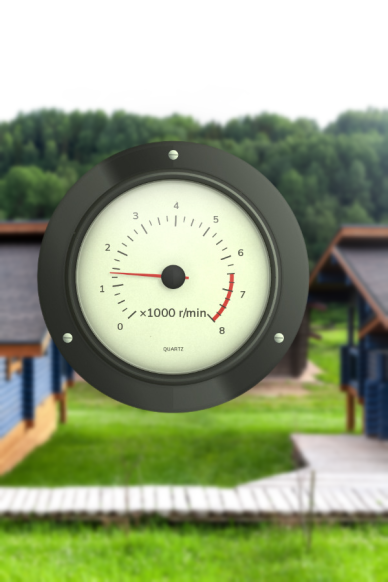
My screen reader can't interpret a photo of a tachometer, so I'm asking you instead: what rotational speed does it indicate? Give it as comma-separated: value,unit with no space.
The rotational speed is 1375,rpm
